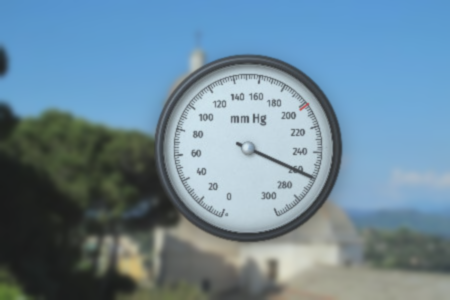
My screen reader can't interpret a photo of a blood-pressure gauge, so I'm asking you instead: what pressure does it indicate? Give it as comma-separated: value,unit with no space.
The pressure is 260,mmHg
